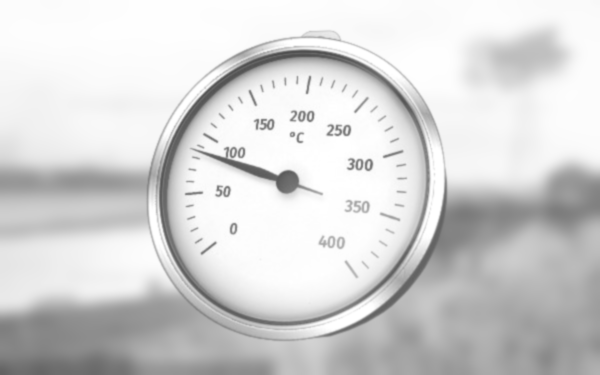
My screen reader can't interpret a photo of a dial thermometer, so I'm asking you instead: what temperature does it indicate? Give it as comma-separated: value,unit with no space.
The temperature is 85,°C
